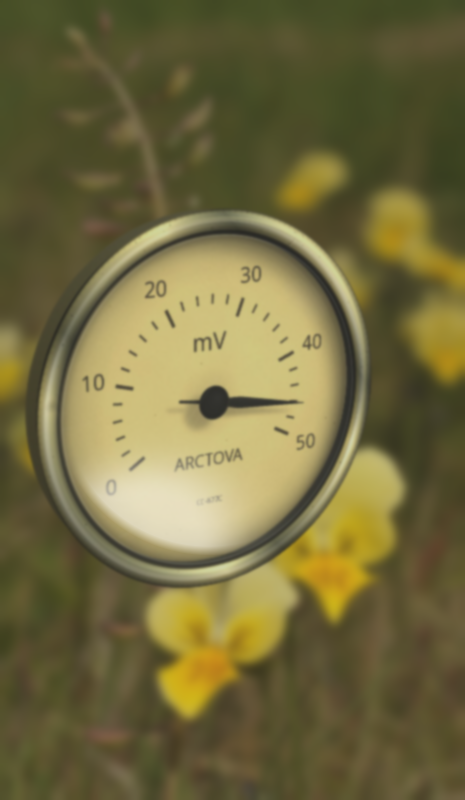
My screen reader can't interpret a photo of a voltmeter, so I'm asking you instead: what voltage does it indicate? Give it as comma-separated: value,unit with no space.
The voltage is 46,mV
